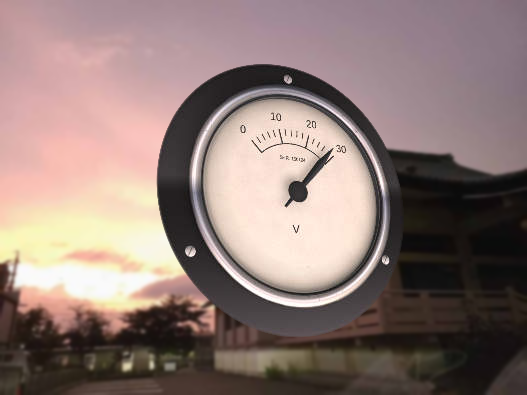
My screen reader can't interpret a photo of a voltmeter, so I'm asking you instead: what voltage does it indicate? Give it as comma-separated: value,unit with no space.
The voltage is 28,V
